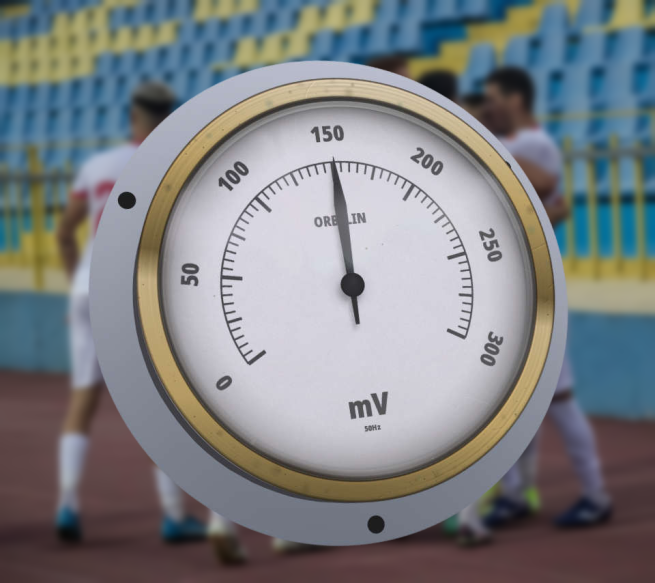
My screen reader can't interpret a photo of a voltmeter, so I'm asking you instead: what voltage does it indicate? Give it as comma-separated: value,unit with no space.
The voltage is 150,mV
